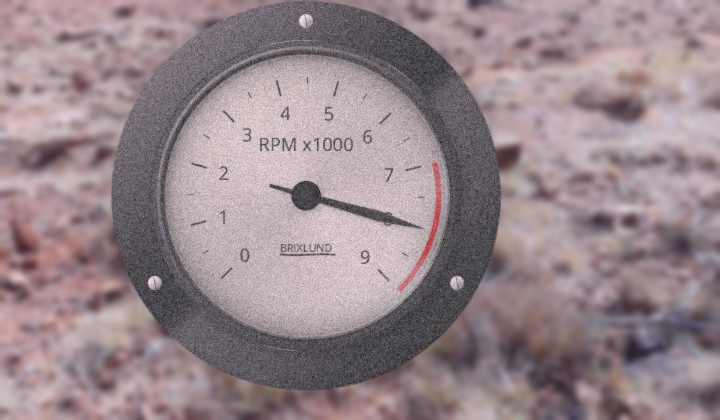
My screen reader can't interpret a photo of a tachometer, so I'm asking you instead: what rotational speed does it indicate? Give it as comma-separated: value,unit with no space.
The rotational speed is 8000,rpm
